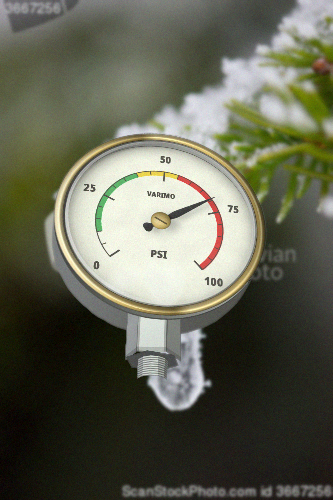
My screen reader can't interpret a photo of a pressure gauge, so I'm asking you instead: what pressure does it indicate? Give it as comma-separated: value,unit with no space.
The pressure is 70,psi
